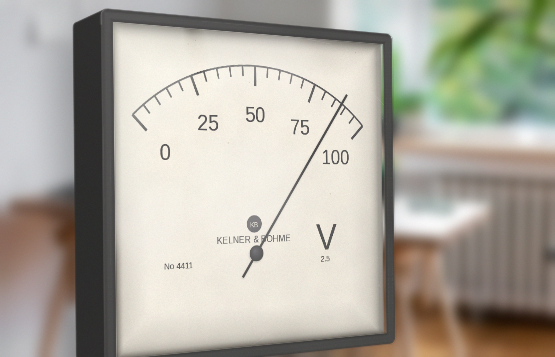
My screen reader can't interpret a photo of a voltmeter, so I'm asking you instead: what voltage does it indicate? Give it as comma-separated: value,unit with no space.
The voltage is 87.5,V
